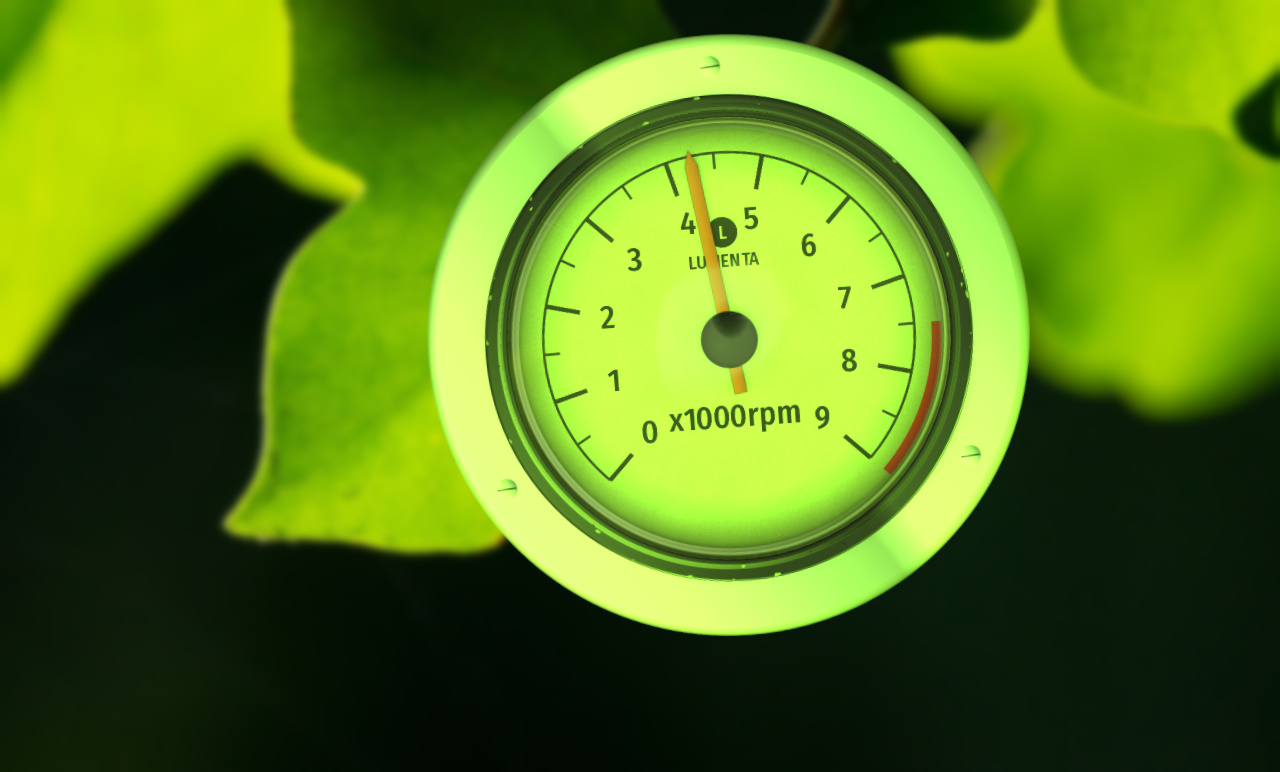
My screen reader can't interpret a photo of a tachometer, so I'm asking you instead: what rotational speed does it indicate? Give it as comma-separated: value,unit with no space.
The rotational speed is 4250,rpm
